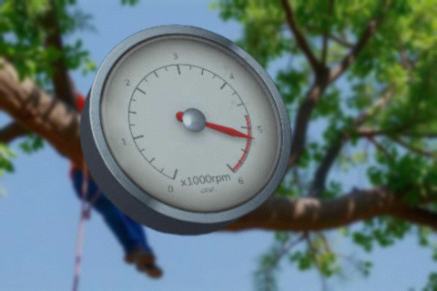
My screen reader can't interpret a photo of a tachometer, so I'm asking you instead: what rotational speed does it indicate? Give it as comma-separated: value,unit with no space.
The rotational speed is 5250,rpm
